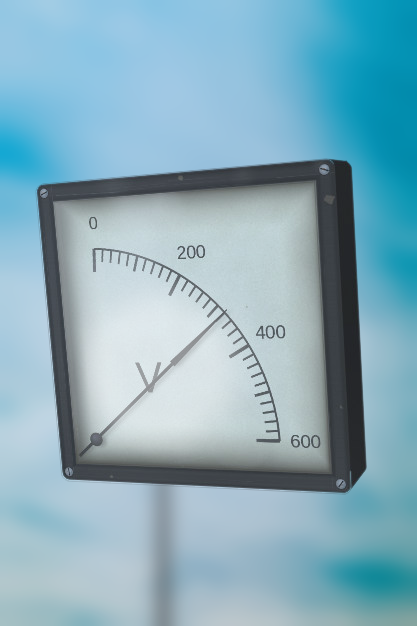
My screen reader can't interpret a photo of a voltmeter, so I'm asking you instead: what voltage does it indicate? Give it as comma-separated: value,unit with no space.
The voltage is 320,V
